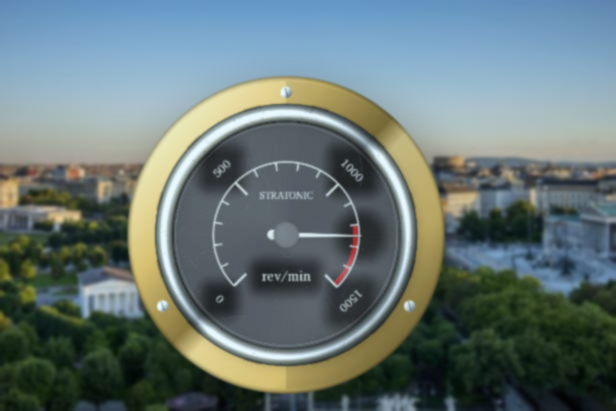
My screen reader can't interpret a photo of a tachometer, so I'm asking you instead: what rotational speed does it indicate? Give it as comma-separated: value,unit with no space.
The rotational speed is 1250,rpm
